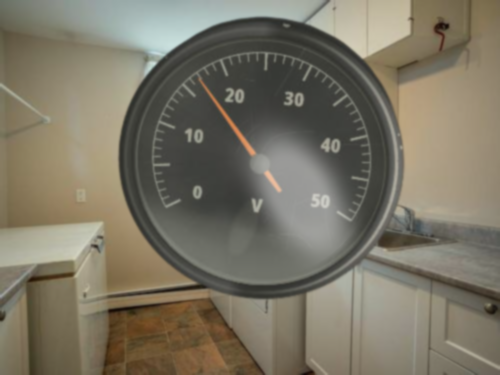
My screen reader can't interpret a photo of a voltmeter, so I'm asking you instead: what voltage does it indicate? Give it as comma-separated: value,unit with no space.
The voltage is 17,V
